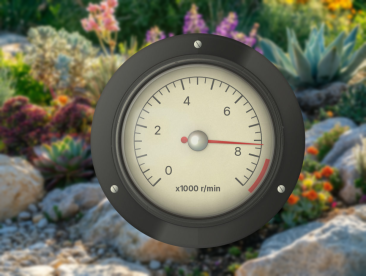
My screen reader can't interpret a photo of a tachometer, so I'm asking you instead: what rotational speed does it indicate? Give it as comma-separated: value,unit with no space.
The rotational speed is 7625,rpm
